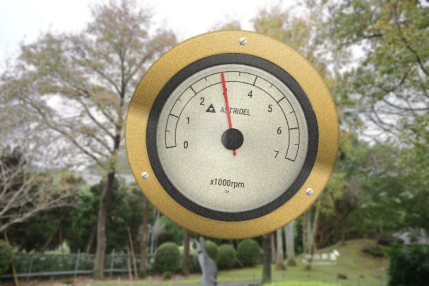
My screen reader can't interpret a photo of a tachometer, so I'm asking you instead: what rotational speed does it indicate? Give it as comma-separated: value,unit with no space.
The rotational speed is 3000,rpm
